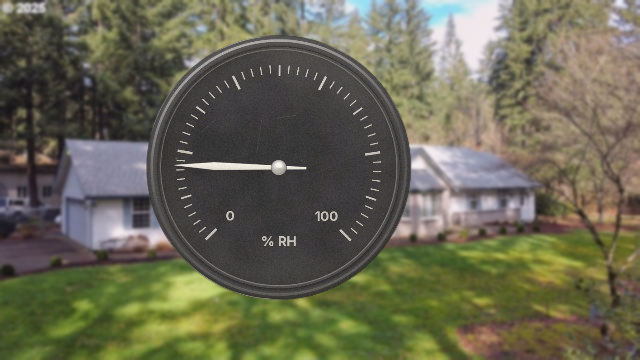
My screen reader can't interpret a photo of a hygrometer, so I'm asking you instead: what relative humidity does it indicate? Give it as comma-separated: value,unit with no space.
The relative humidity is 17,%
